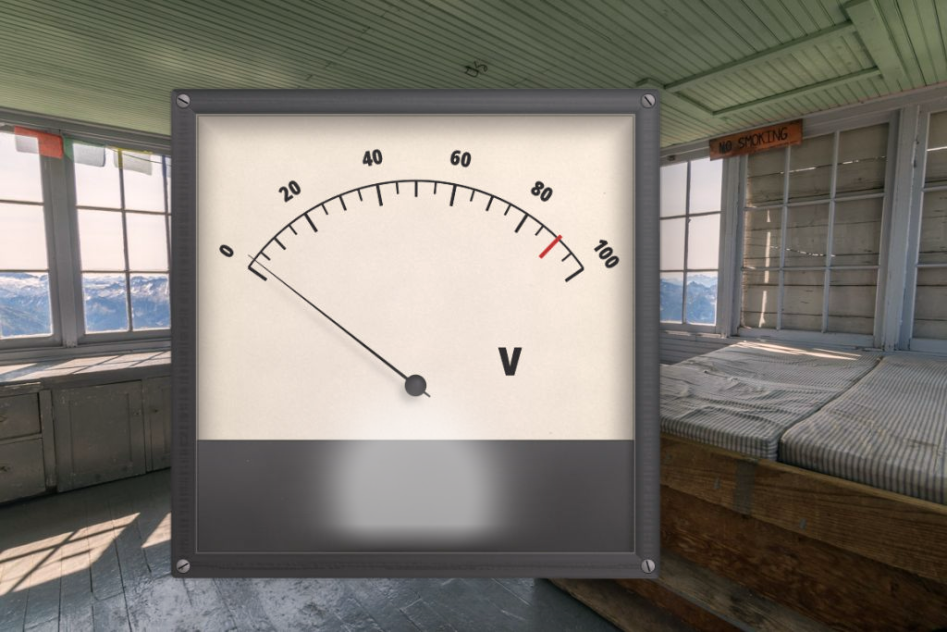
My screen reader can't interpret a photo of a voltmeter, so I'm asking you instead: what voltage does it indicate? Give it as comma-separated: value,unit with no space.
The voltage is 2.5,V
